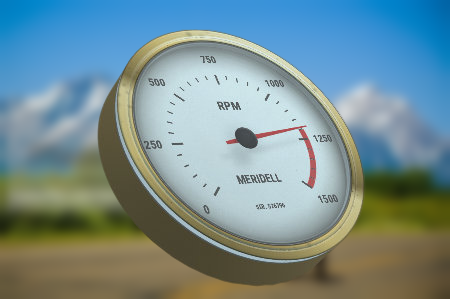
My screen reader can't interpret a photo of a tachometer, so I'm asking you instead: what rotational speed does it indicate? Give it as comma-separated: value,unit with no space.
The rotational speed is 1200,rpm
